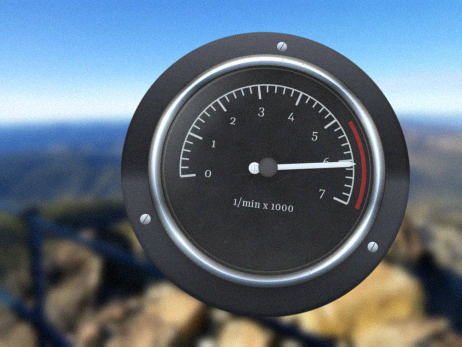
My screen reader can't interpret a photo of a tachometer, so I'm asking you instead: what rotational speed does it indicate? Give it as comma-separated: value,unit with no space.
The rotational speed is 6100,rpm
